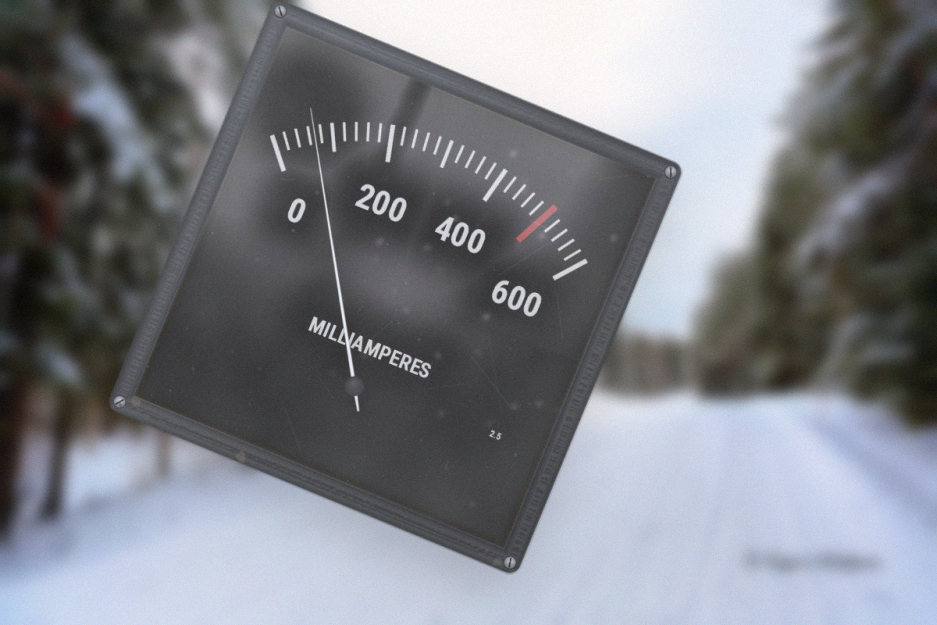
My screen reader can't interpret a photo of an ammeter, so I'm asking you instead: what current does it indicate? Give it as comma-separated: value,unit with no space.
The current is 70,mA
